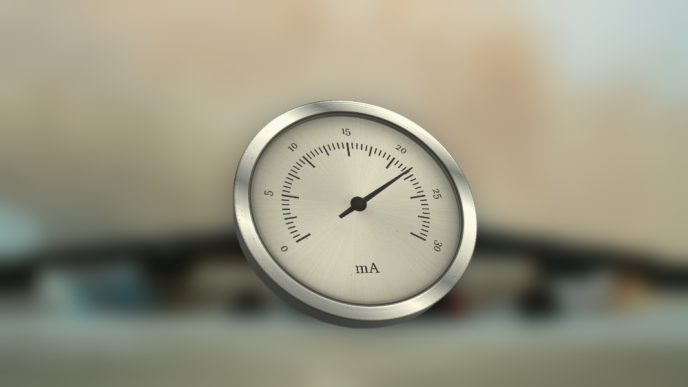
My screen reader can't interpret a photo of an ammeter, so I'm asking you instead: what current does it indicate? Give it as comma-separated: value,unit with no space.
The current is 22,mA
